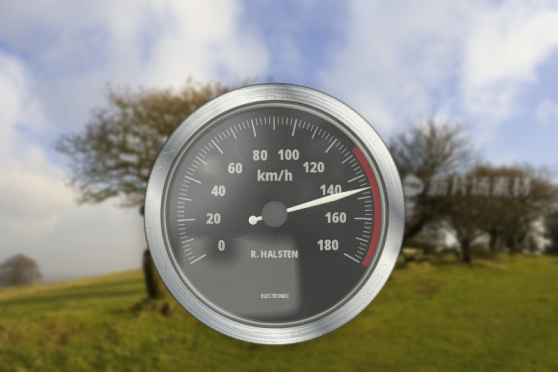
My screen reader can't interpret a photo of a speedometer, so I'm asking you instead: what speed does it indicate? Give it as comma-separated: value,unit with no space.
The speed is 146,km/h
